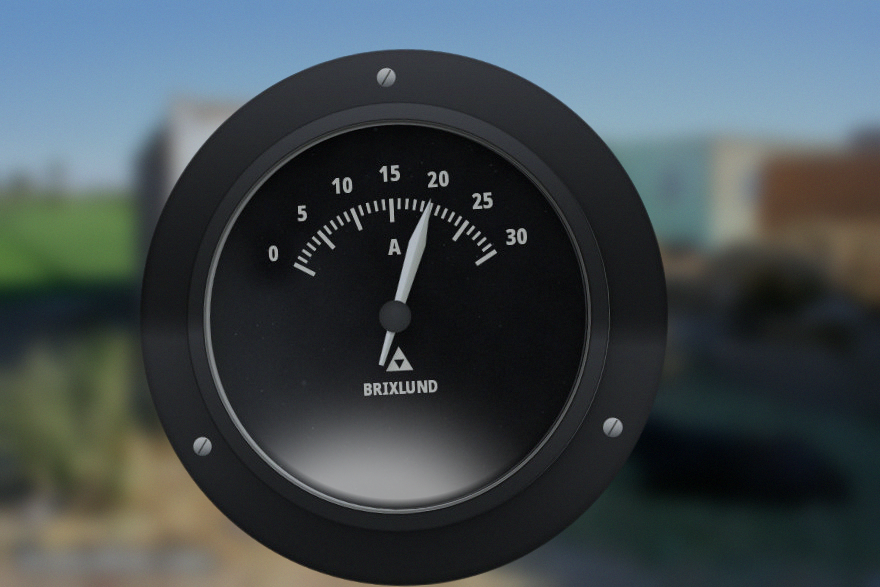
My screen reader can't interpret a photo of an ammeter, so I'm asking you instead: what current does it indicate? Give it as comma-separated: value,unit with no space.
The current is 20,A
